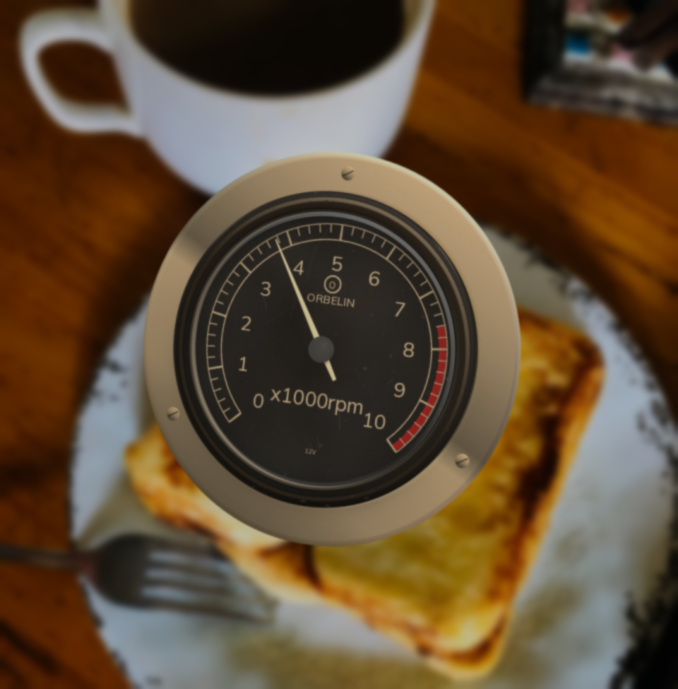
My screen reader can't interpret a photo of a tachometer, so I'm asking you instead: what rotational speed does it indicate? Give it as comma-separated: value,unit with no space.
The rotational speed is 3800,rpm
